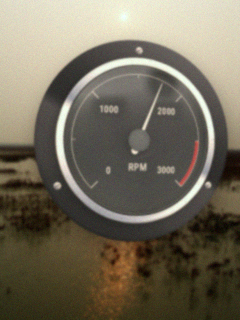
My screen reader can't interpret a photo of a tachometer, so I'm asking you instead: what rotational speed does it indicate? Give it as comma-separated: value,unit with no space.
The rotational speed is 1750,rpm
